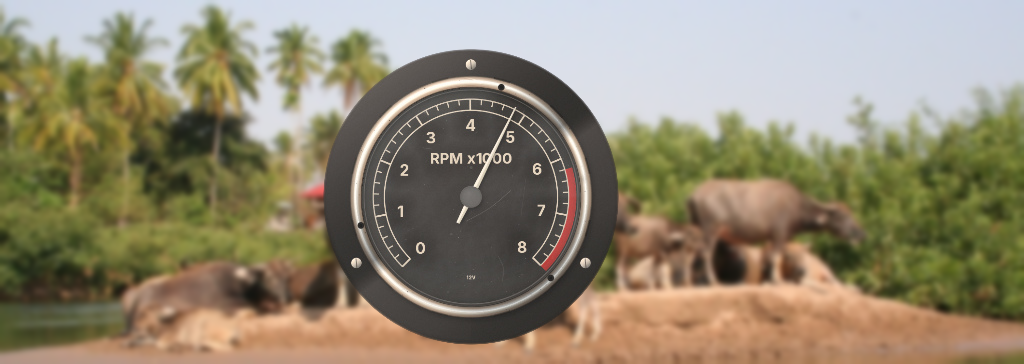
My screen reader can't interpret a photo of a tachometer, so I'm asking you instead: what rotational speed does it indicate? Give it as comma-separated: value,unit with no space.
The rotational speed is 4800,rpm
